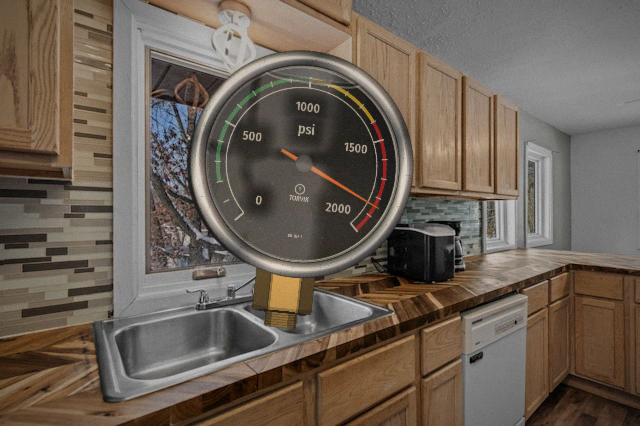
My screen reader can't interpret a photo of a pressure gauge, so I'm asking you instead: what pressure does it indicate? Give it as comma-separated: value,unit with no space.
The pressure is 1850,psi
